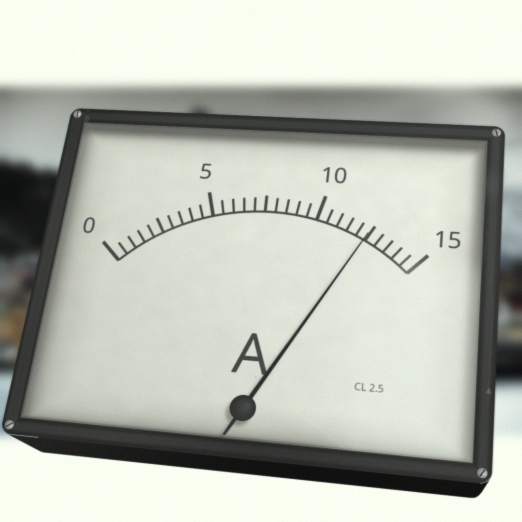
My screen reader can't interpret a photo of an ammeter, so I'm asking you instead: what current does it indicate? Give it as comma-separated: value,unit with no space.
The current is 12.5,A
